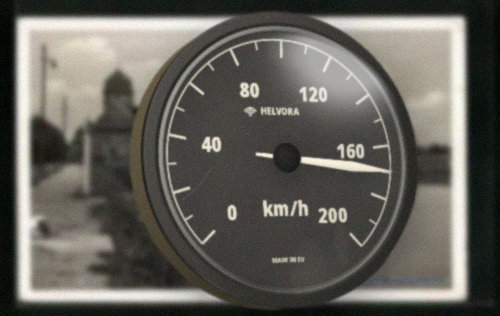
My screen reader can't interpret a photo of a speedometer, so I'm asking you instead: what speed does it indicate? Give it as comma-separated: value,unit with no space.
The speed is 170,km/h
